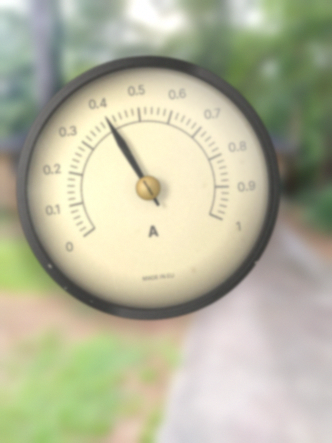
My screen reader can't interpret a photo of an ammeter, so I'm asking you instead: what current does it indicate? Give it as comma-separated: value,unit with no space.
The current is 0.4,A
